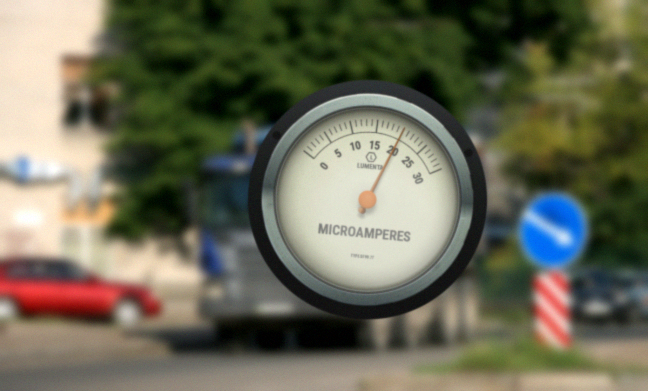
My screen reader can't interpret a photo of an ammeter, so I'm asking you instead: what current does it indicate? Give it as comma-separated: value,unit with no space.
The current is 20,µA
